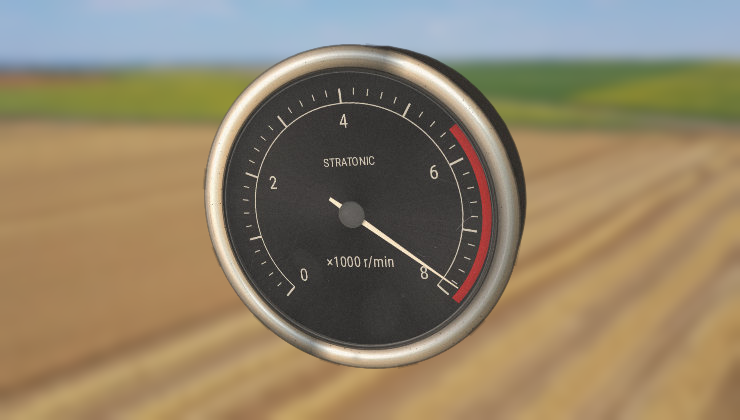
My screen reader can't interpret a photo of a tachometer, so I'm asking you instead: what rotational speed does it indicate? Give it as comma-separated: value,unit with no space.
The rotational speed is 7800,rpm
